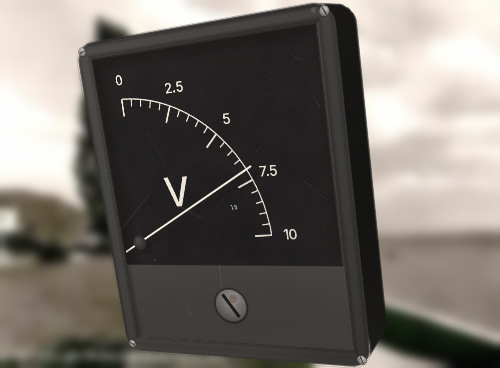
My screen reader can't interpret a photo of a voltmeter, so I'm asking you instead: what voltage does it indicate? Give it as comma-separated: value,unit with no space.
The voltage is 7,V
